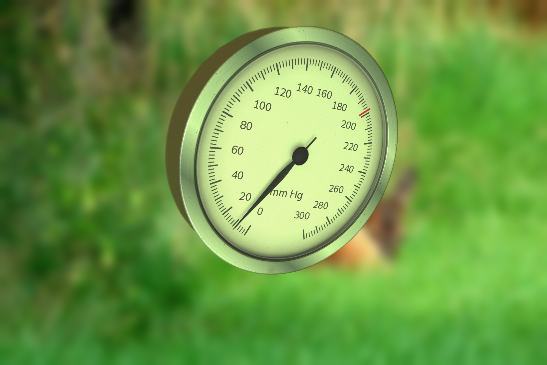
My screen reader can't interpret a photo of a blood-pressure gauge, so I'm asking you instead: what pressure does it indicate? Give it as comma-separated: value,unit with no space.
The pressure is 10,mmHg
